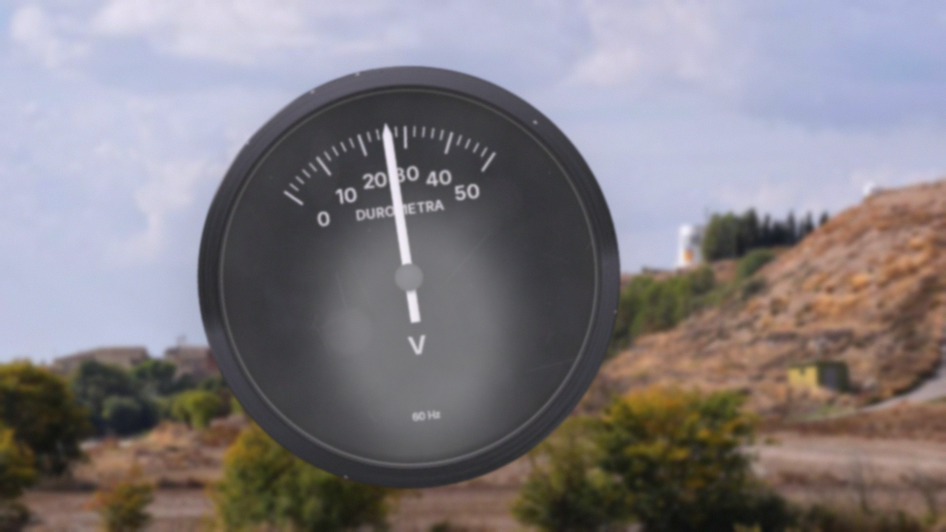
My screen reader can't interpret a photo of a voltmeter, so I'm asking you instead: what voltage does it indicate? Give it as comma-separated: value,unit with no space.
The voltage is 26,V
